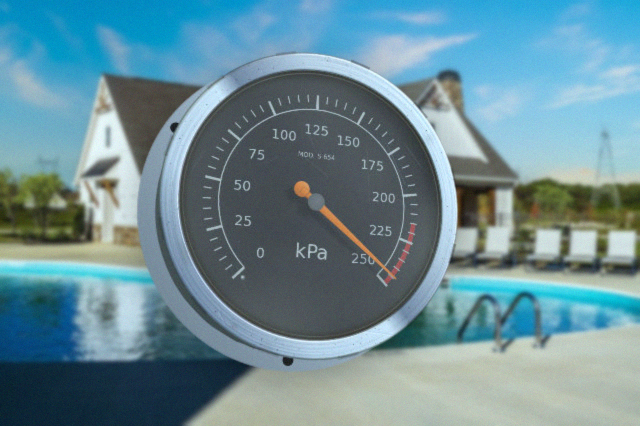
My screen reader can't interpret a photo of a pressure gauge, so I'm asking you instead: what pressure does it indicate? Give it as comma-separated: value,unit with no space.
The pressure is 245,kPa
